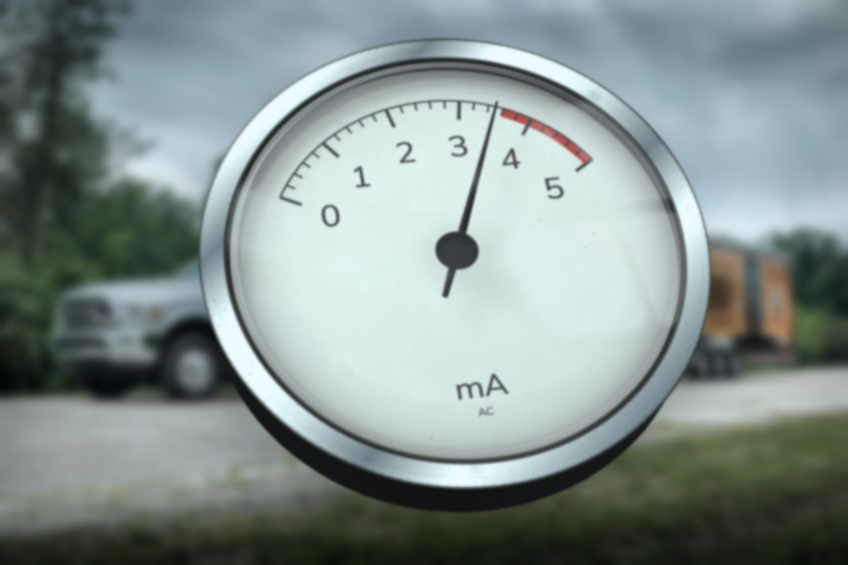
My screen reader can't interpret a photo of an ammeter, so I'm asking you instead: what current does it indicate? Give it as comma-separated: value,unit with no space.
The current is 3.5,mA
